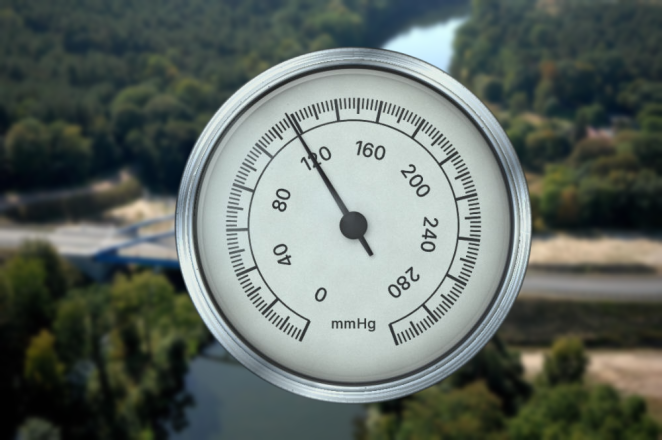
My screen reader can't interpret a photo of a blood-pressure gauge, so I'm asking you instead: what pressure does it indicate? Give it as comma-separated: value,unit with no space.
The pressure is 118,mmHg
